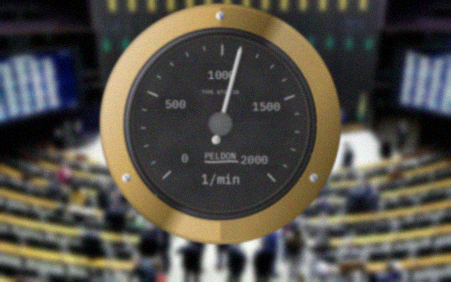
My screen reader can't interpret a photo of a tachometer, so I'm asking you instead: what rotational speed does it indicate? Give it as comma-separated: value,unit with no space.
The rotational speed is 1100,rpm
